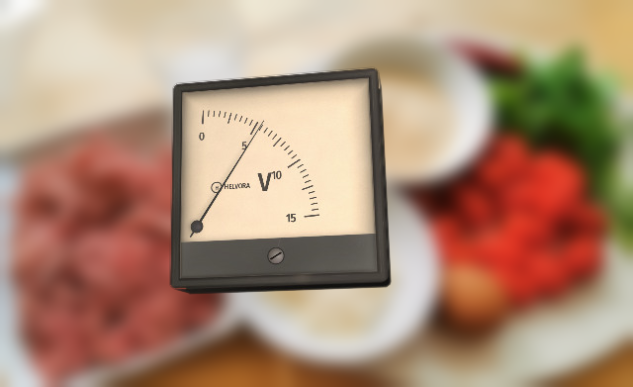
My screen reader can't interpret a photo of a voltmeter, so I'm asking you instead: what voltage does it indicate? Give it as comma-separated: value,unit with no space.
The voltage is 5.5,V
